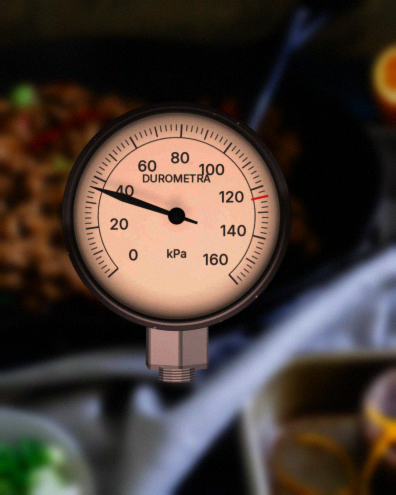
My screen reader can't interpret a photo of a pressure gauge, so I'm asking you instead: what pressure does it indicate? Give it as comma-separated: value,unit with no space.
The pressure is 36,kPa
